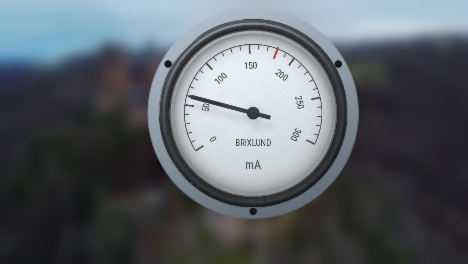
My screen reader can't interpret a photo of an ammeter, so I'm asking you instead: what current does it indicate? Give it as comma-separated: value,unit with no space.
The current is 60,mA
